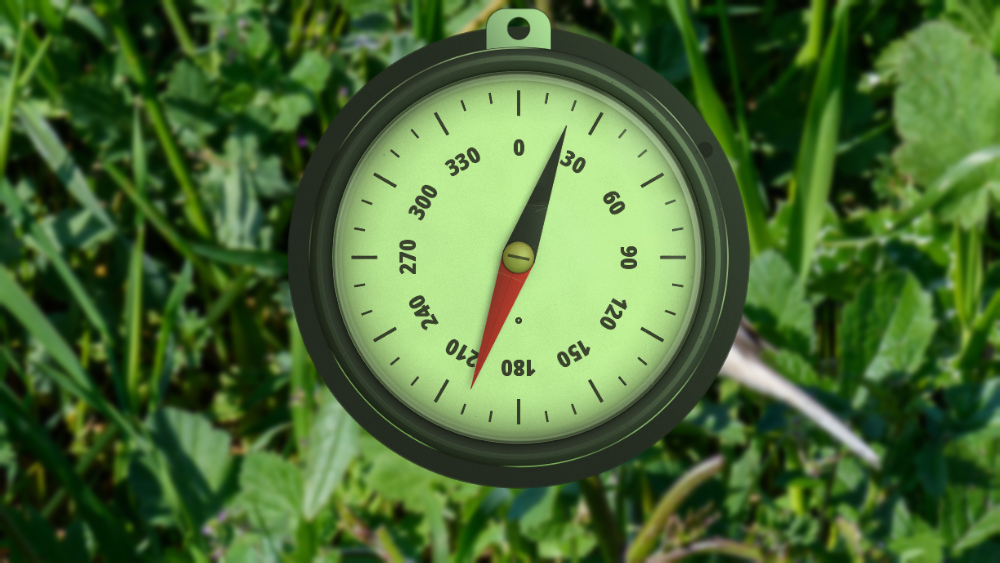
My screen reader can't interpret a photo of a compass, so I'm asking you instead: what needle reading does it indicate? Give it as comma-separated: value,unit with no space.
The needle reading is 200,°
